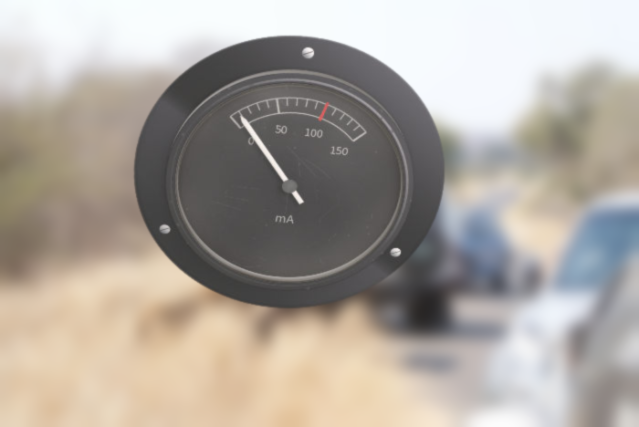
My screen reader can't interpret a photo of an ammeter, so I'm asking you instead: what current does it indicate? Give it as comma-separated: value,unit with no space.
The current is 10,mA
